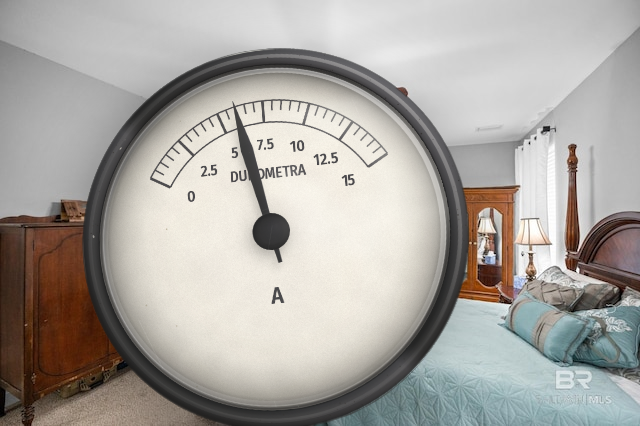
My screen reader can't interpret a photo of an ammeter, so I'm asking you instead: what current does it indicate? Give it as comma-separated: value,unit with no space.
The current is 6,A
